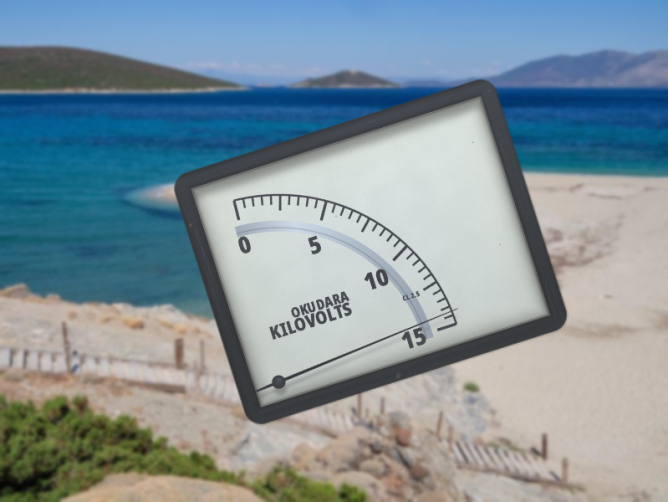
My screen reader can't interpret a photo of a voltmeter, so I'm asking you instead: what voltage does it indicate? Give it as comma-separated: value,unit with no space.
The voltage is 14.25,kV
